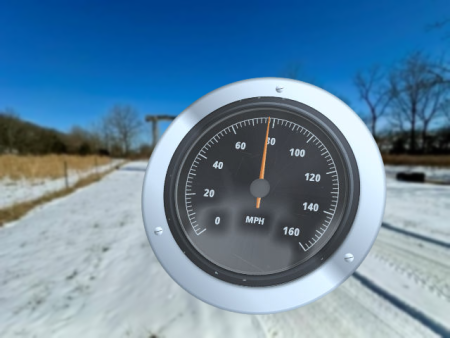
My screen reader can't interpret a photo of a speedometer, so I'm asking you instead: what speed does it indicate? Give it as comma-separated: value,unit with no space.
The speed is 78,mph
